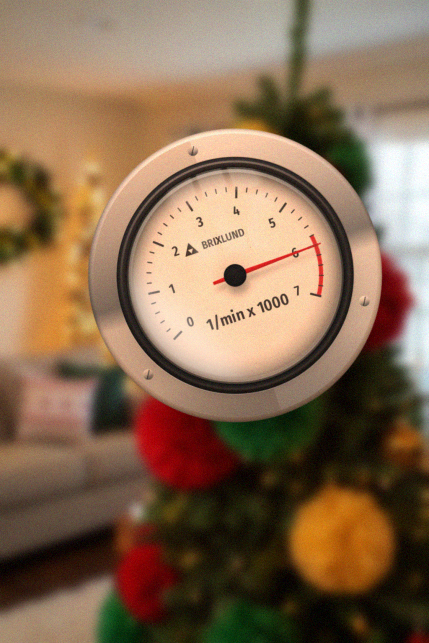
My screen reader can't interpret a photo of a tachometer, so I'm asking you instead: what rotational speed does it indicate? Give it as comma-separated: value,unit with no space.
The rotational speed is 6000,rpm
